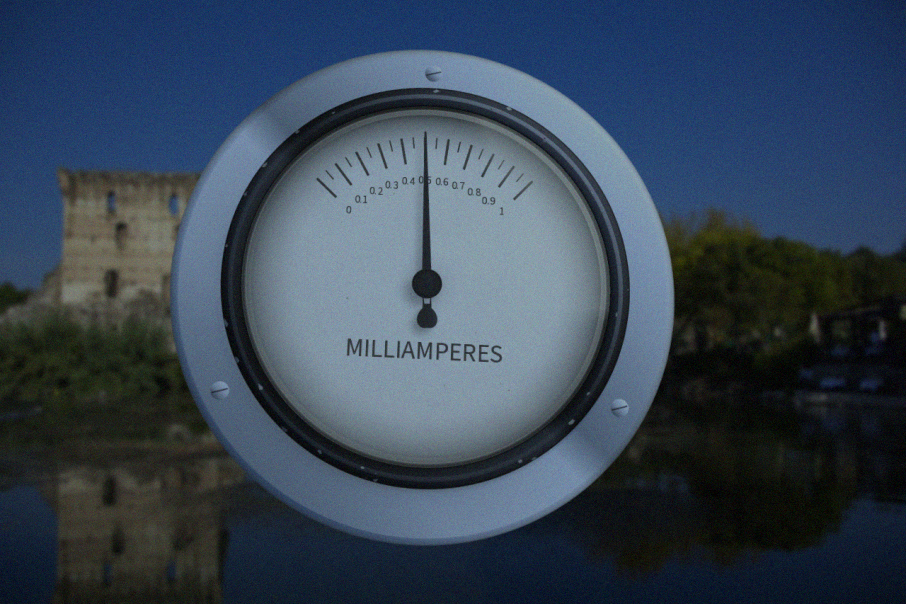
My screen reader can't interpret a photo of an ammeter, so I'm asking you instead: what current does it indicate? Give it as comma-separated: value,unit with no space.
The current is 0.5,mA
